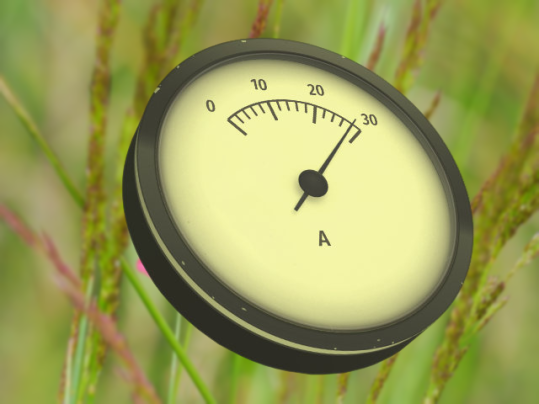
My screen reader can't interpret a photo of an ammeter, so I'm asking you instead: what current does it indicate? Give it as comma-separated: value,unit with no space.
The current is 28,A
